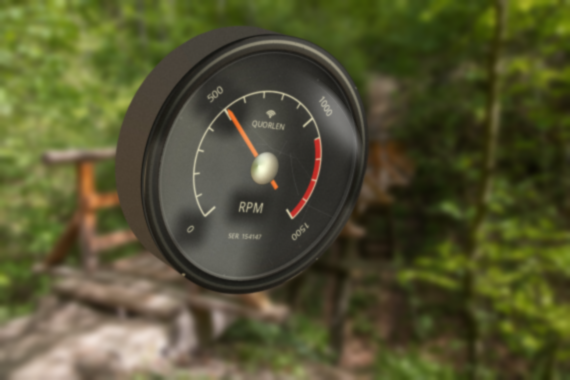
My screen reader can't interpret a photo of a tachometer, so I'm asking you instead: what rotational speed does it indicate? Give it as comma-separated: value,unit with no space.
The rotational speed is 500,rpm
